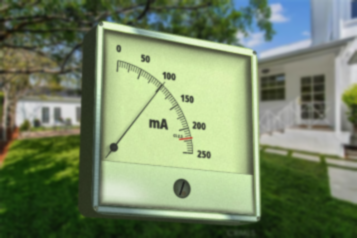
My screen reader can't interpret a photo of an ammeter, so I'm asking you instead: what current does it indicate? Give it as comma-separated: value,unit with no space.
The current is 100,mA
